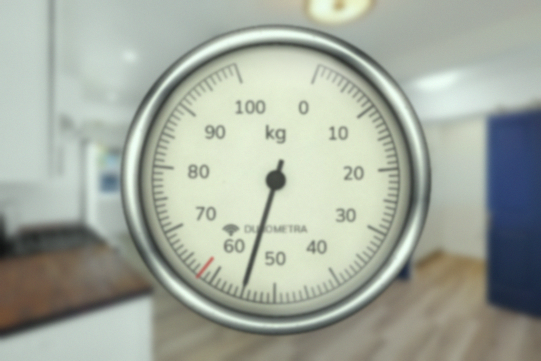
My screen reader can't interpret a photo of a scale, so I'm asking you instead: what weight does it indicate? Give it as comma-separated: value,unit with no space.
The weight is 55,kg
